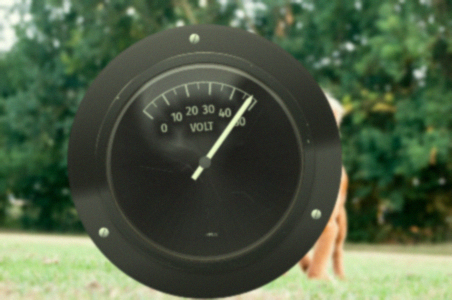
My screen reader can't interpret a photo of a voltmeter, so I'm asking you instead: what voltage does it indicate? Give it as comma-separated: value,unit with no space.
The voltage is 47.5,V
